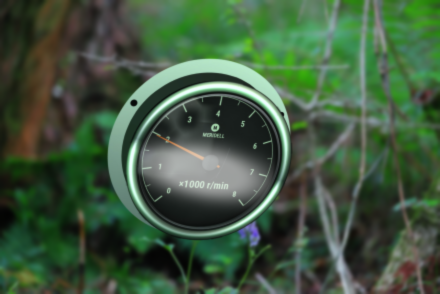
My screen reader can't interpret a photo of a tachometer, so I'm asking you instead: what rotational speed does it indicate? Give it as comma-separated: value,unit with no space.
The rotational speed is 2000,rpm
